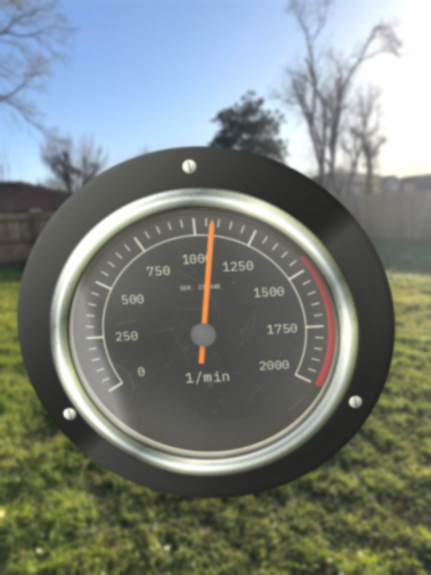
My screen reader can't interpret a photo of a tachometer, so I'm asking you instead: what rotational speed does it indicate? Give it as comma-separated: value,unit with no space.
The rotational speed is 1075,rpm
